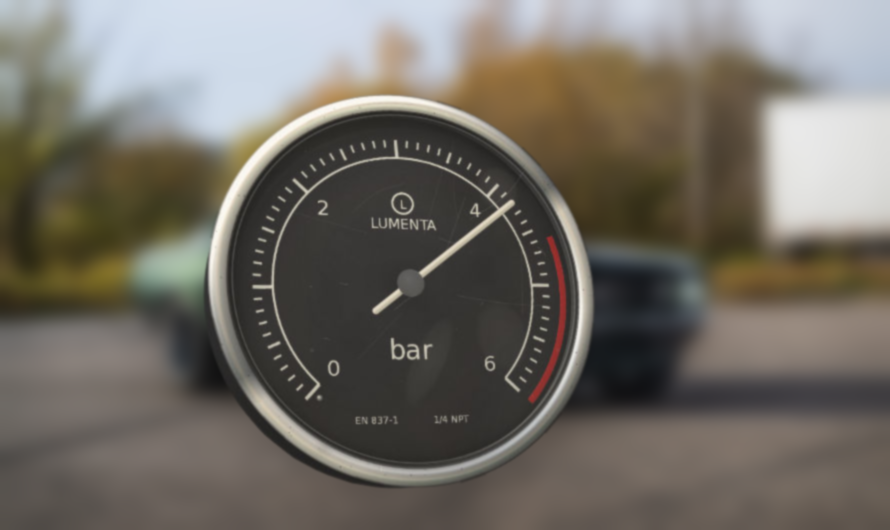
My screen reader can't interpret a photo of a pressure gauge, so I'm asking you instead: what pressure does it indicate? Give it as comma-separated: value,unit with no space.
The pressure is 4.2,bar
